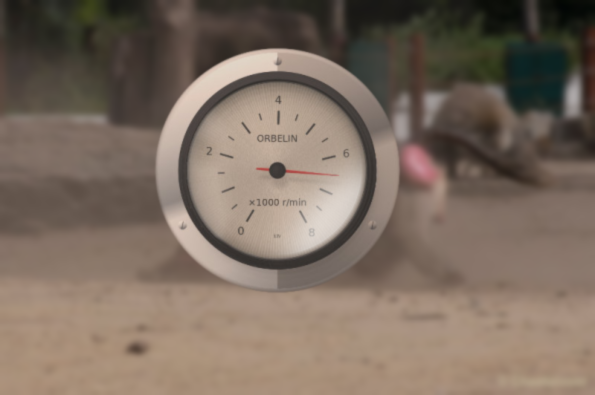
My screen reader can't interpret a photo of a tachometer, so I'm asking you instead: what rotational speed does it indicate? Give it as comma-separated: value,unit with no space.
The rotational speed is 6500,rpm
